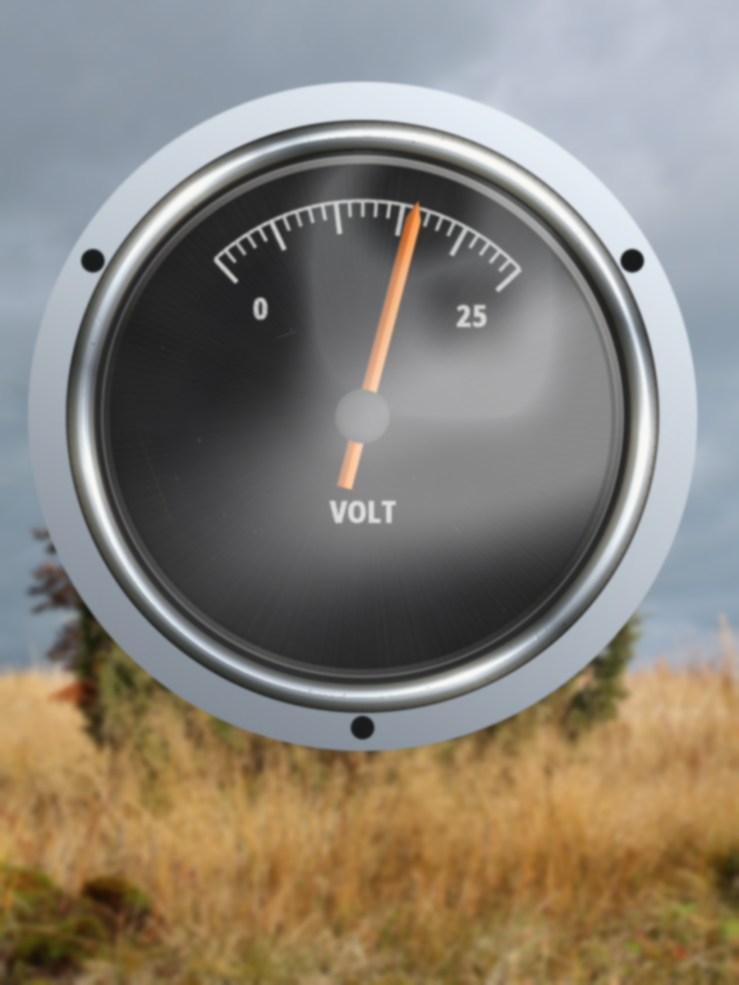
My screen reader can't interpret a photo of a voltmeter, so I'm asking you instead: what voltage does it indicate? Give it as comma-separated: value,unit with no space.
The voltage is 16,V
